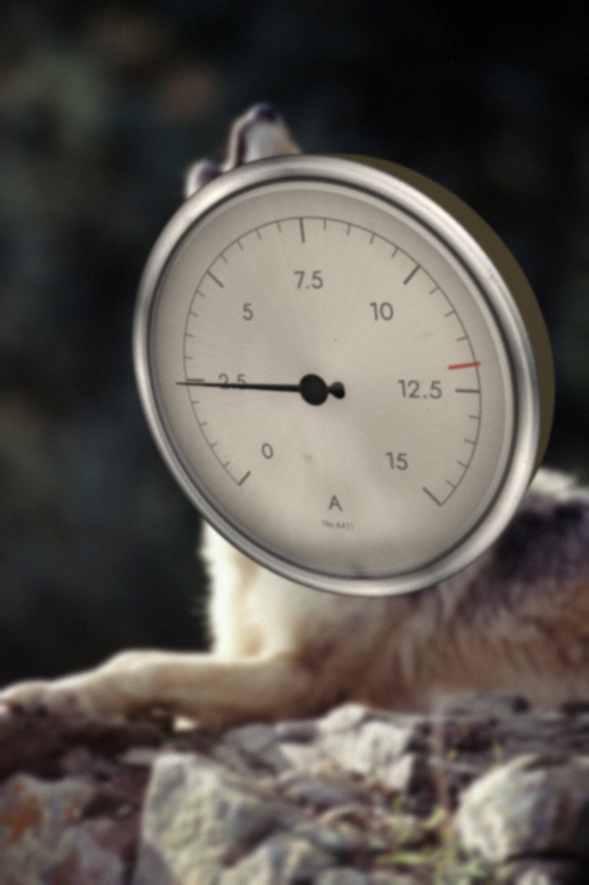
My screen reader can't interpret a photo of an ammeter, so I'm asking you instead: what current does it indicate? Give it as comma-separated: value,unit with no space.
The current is 2.5,A
